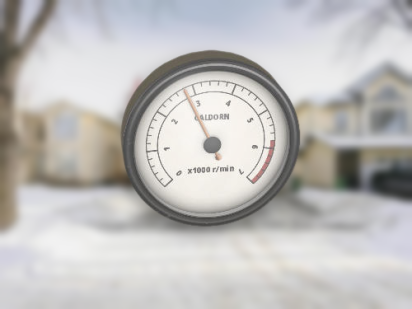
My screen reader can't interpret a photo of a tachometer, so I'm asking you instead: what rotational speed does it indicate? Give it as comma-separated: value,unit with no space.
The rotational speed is 2800,rpm
